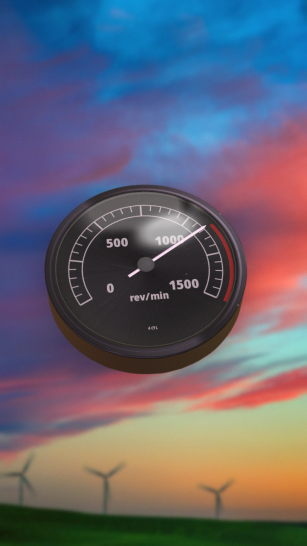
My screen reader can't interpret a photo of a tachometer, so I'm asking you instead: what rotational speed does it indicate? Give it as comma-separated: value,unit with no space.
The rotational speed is 1100,rpm
